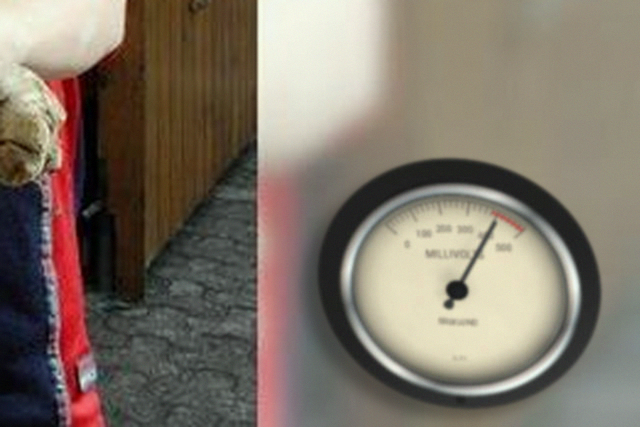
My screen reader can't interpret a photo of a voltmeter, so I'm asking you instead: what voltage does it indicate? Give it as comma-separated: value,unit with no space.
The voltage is 400,mV
